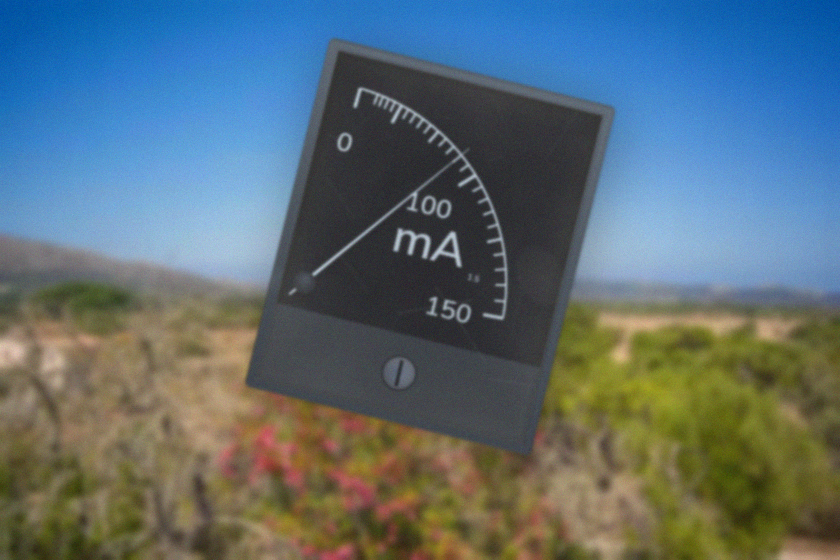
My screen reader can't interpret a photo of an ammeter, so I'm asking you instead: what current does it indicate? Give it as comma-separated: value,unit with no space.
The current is 90,mA
